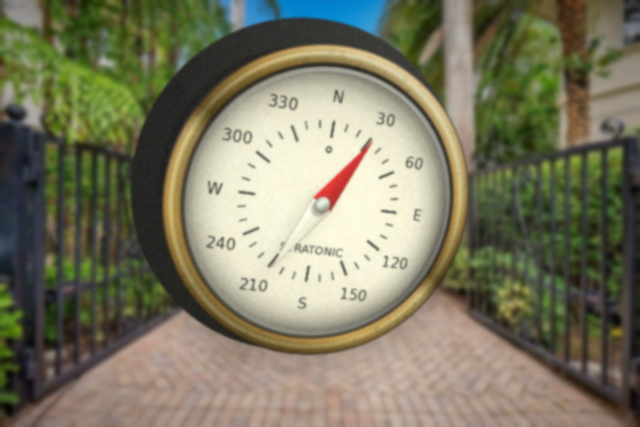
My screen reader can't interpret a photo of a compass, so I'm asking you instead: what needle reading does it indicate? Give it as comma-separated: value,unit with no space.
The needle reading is 30,°
